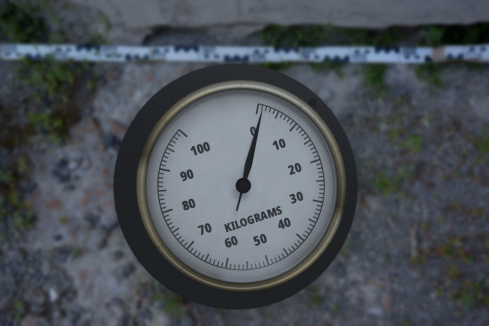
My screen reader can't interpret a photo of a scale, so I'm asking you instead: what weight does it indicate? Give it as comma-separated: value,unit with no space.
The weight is 1,kg
